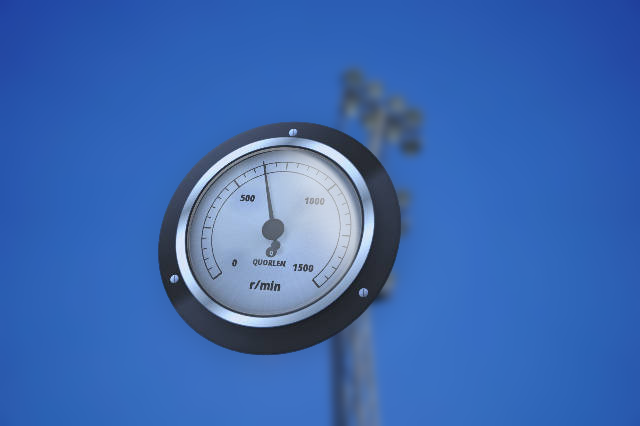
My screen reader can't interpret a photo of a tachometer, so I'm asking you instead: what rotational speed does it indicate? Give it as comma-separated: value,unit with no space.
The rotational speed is 650,rpm
